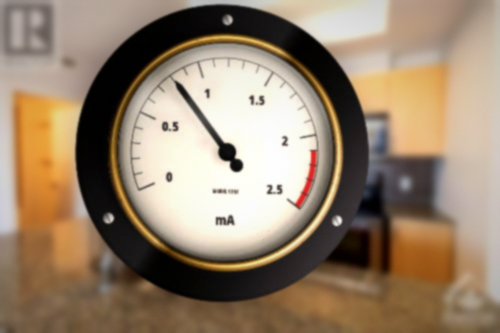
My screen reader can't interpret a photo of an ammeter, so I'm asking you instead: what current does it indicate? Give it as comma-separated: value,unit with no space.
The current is 0.8,mA
